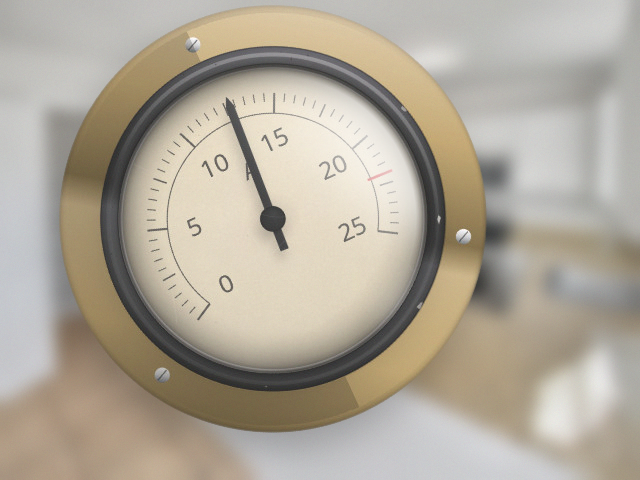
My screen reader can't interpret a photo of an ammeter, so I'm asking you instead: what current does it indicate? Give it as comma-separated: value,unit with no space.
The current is 12.75,A
